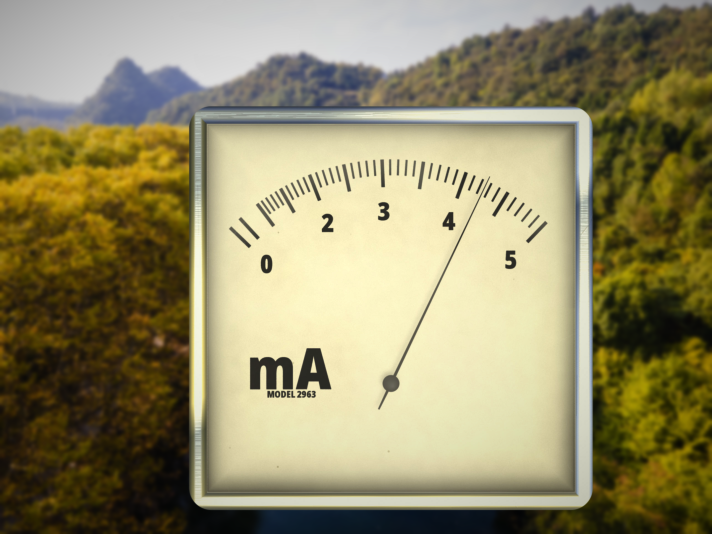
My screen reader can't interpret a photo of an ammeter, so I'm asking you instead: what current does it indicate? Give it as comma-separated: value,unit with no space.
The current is 4.25,mA
